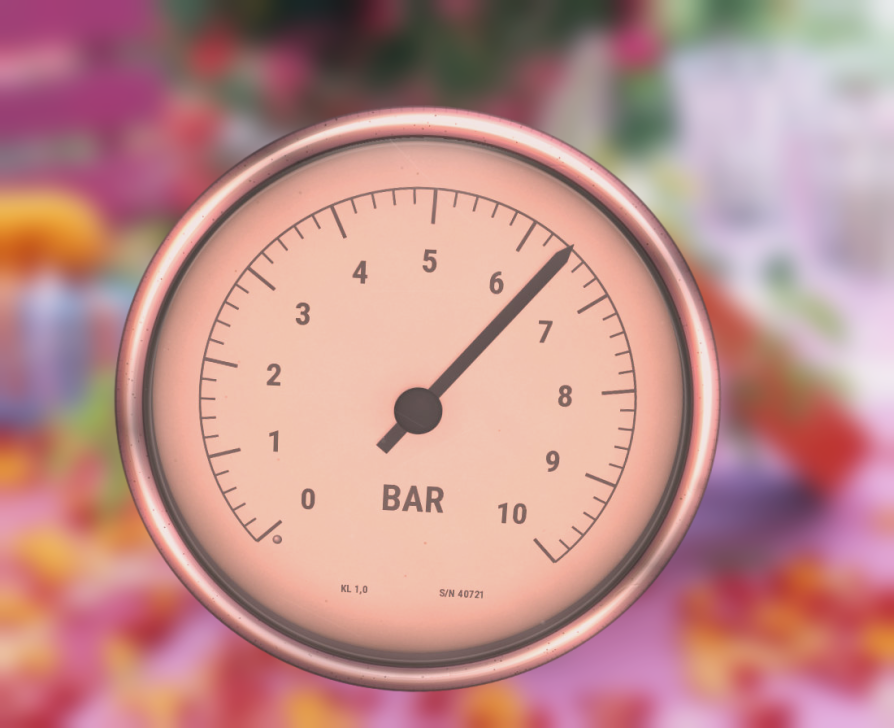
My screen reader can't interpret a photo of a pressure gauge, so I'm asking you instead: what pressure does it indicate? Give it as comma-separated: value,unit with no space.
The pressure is 6.4,bar
